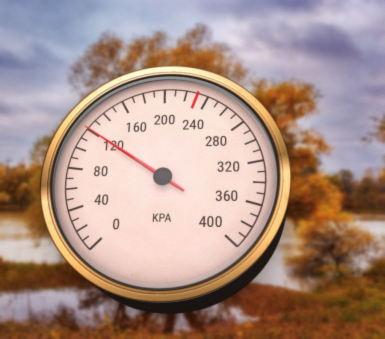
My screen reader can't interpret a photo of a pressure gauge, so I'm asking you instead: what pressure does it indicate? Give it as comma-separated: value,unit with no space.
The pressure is 120,kPa
